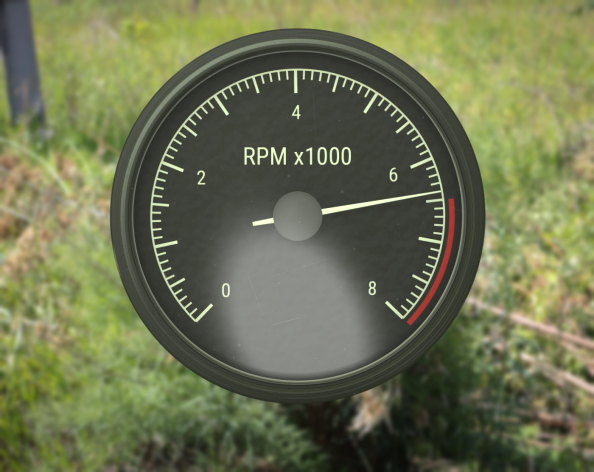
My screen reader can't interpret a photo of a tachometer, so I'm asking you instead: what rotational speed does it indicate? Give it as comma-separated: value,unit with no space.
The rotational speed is 6400,rpm
